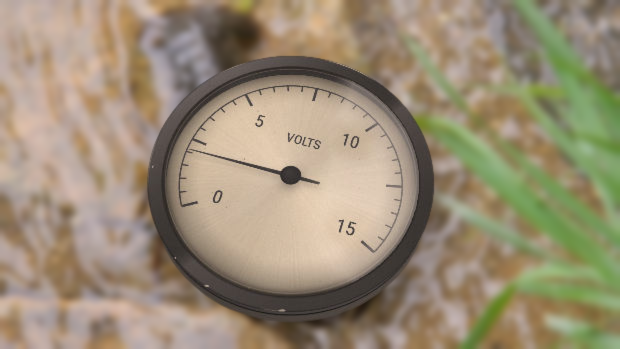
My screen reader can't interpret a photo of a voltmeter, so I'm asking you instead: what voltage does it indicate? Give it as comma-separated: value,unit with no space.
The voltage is 2,V
